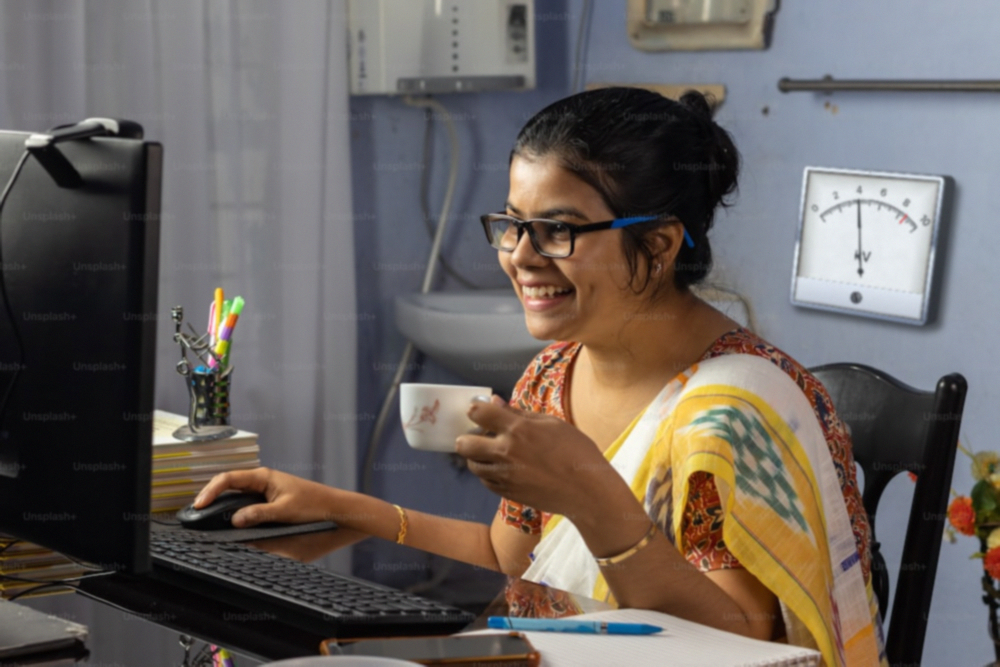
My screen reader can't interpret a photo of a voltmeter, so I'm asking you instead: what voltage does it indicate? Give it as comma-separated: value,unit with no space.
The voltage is 4,kV
